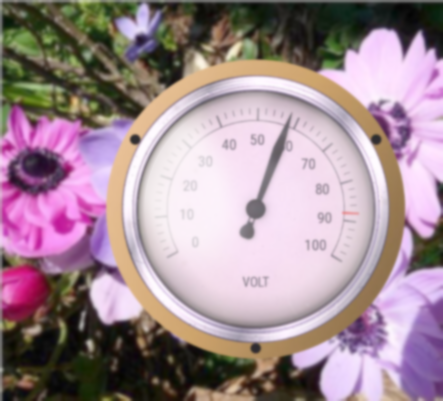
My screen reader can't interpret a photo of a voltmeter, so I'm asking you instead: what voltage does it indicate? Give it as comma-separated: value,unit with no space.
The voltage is 58,V
